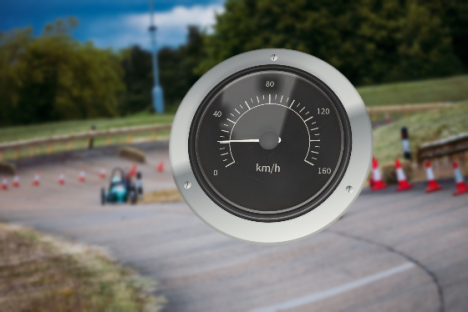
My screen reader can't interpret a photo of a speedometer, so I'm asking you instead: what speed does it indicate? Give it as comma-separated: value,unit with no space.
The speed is 20,km/h
